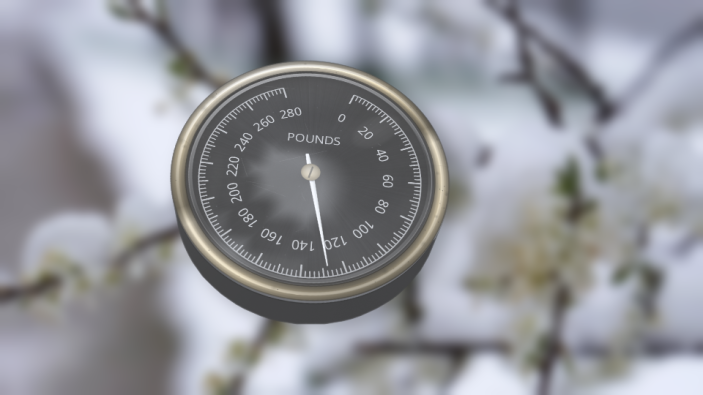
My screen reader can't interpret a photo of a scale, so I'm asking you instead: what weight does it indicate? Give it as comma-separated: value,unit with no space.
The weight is 128,lb
